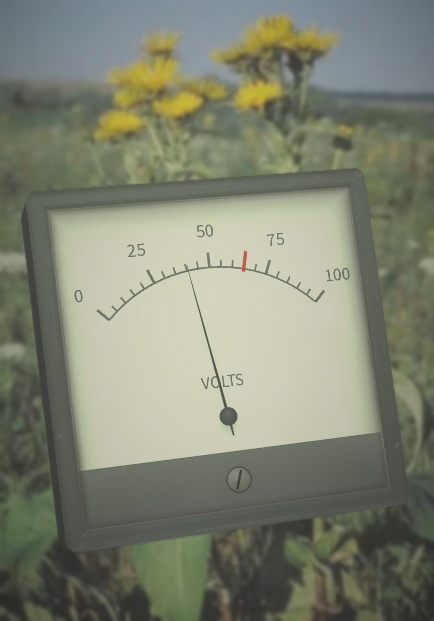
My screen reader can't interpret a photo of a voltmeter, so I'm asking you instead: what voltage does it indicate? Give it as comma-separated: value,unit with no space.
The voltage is 40,V
